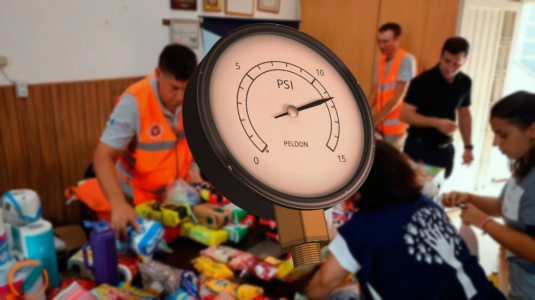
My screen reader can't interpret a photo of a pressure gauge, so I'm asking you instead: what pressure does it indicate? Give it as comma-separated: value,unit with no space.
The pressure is 11.5,psi
